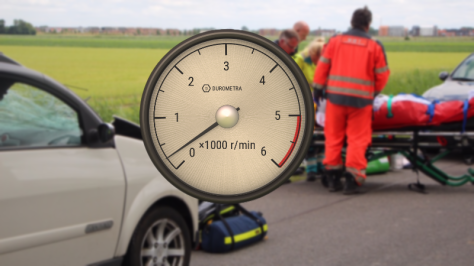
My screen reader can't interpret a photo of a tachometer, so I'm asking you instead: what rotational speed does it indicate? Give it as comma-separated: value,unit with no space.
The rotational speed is 250,rpm
